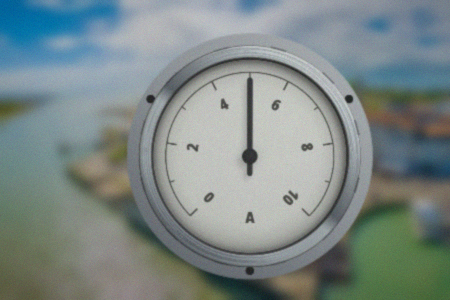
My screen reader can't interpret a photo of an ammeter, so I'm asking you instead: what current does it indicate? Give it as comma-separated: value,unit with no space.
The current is 5,A
